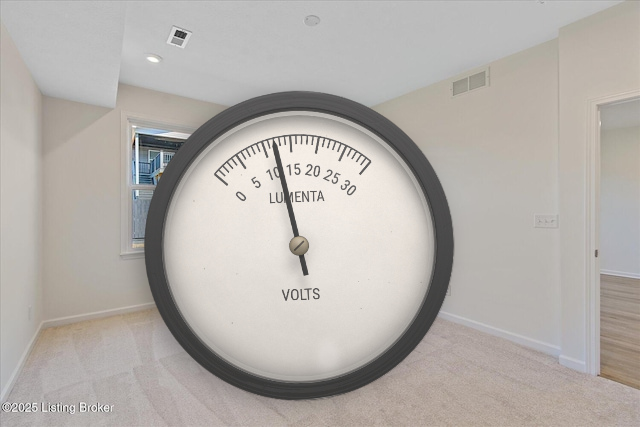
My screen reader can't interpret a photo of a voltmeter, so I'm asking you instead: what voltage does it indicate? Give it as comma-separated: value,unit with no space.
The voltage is 12,V
